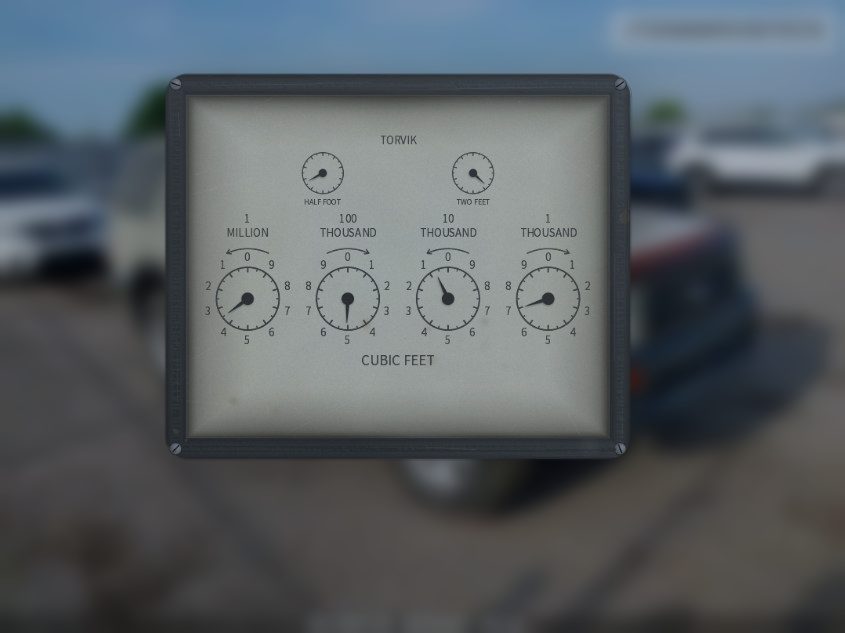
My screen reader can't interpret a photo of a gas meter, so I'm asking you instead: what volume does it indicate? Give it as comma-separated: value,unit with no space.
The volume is 350700,ft³
